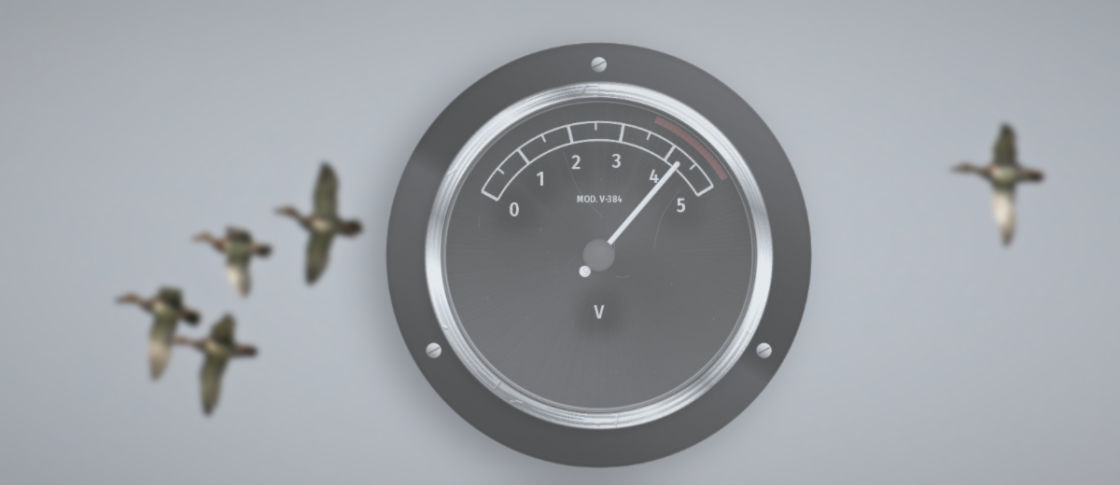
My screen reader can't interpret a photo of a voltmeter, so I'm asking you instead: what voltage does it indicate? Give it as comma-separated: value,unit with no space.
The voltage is 4.25,V
